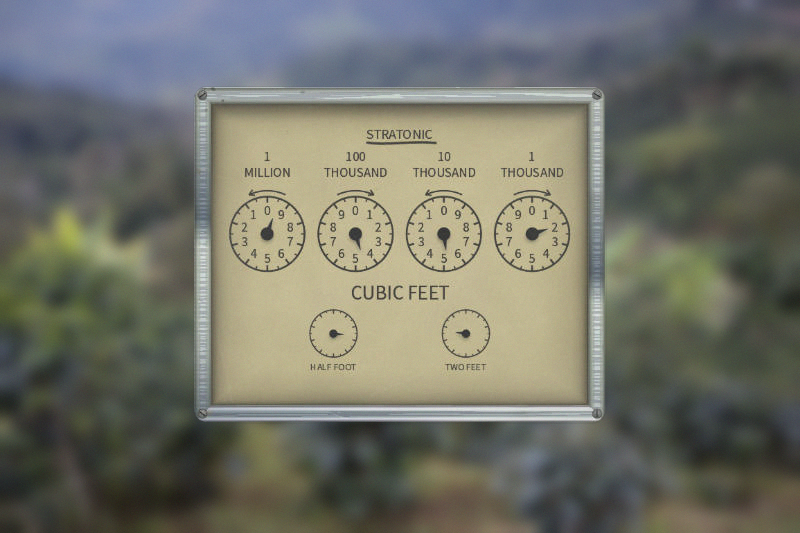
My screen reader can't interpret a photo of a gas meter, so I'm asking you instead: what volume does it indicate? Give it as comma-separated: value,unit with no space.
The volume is 945200,ft³
